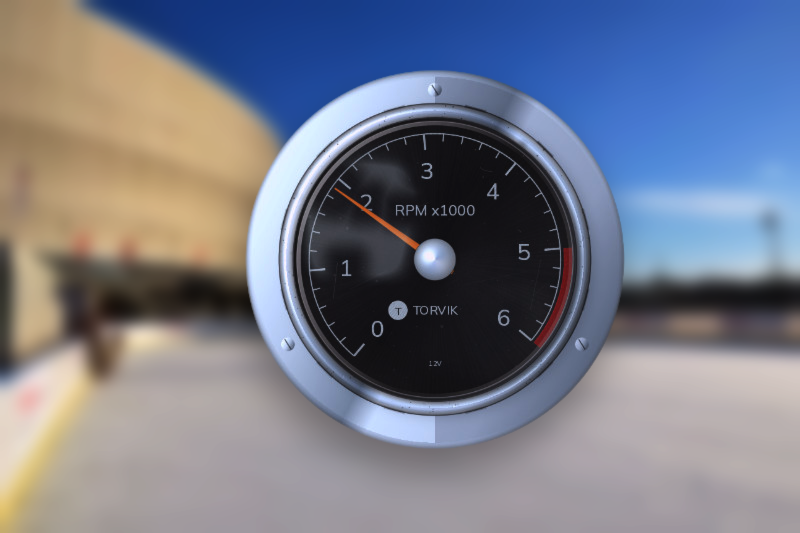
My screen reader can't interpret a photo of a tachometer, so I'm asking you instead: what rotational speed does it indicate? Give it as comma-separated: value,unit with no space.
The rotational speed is 1900,rpm
